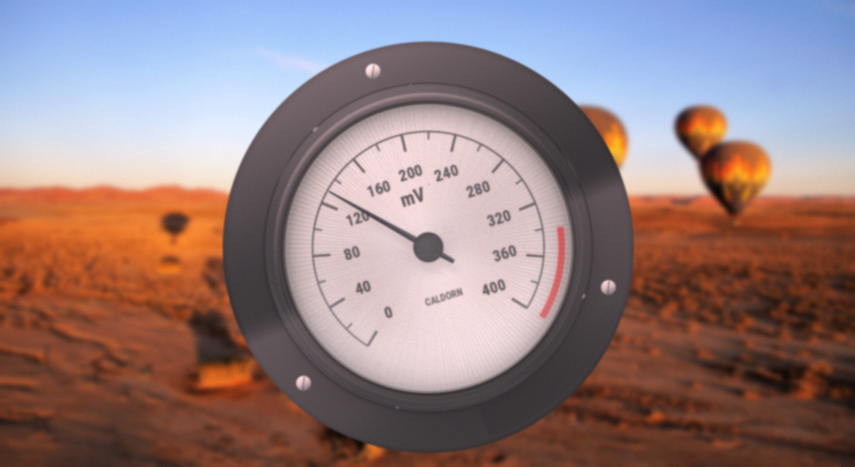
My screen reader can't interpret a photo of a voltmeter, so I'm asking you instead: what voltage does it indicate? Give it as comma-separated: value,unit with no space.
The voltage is 130,mV
